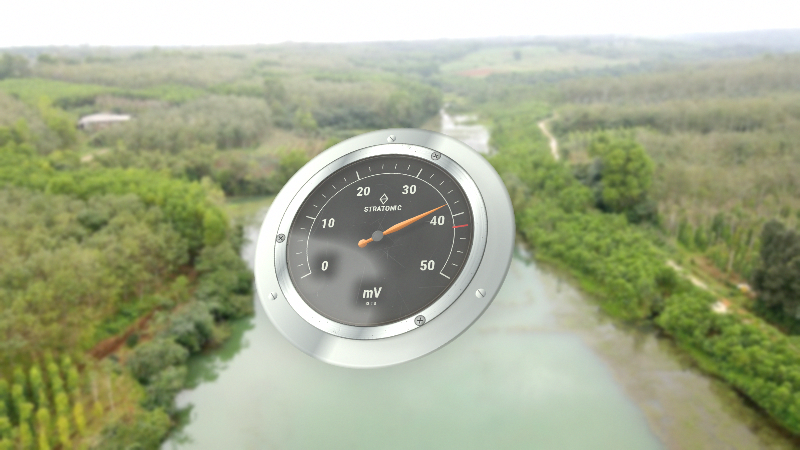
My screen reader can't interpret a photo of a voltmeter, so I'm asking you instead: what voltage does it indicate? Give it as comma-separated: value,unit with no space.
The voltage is 38,mV
